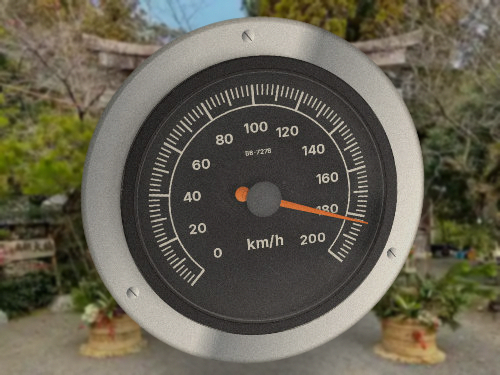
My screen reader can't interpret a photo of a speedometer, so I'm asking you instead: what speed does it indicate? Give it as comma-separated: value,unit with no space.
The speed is 182,km/h
